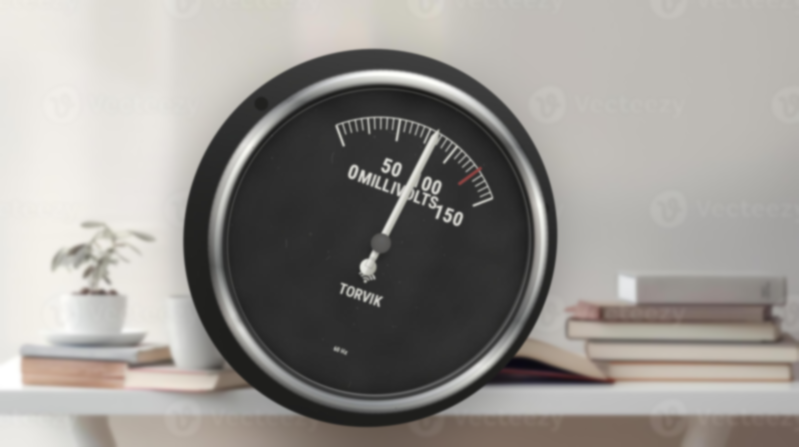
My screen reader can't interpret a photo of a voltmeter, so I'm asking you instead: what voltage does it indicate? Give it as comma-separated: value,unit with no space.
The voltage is 80,mV
